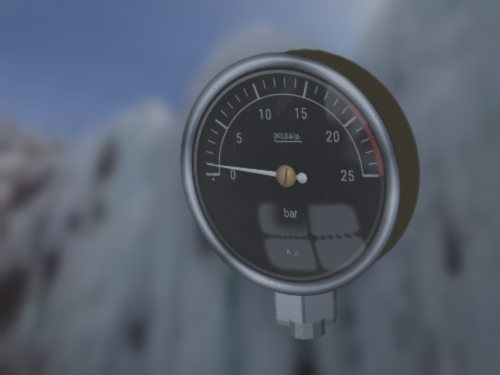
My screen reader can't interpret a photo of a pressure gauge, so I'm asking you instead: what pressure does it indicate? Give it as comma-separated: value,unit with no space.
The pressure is 1,bar
